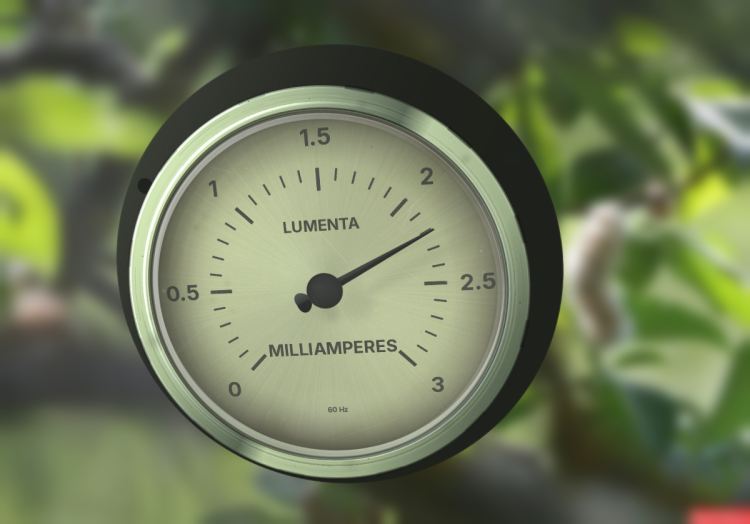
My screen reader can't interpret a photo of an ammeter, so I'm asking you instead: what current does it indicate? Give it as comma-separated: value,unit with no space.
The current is 2.2,mA
